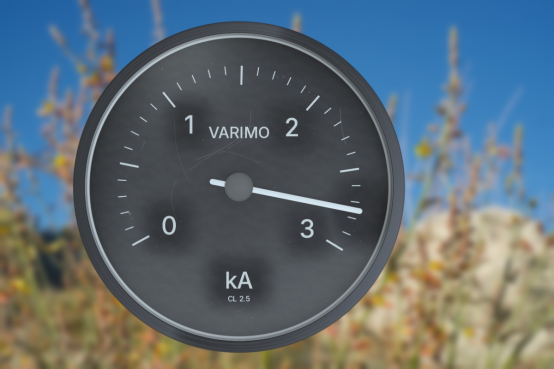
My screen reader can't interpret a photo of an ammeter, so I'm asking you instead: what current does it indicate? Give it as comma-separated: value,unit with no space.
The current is 2.75,kA
